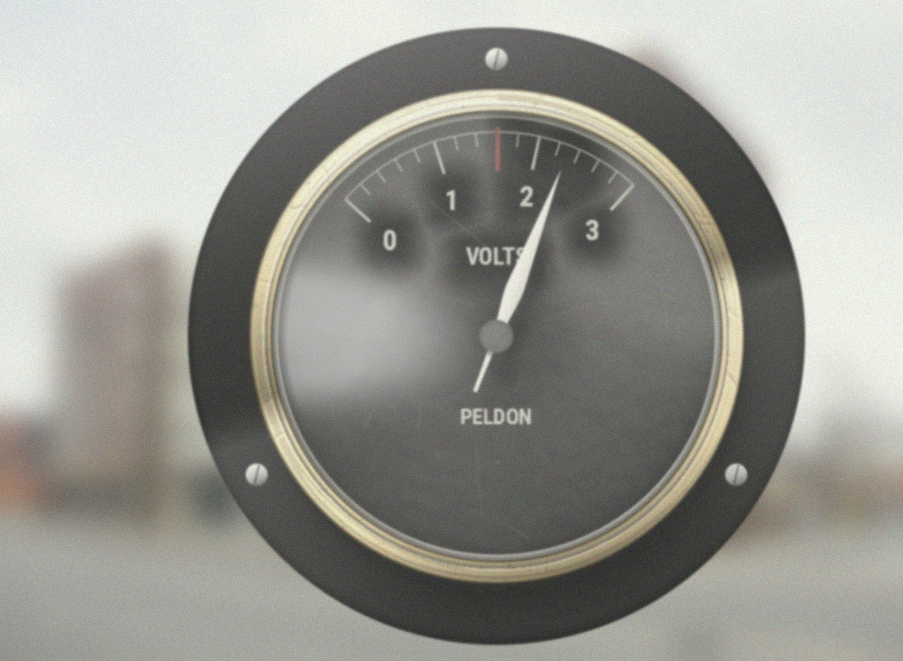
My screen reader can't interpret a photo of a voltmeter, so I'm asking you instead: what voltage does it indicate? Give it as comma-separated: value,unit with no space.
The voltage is 2.3,V
